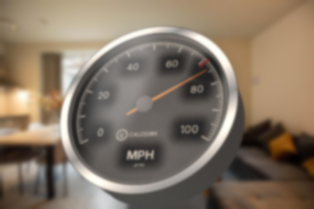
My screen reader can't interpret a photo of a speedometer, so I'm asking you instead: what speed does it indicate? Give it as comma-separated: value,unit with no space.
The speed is 75,mph
